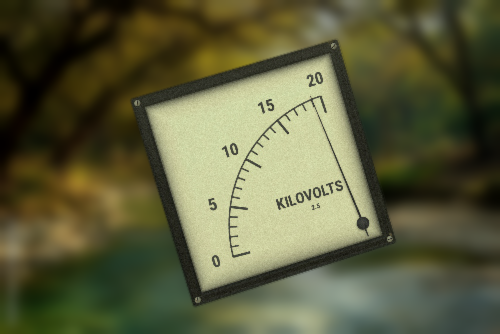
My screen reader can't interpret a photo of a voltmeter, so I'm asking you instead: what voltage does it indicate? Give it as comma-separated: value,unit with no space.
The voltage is 19,kV
